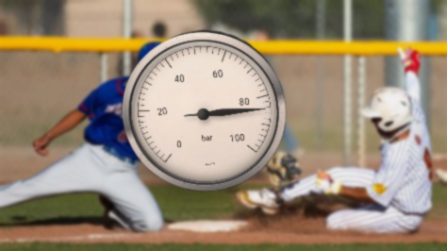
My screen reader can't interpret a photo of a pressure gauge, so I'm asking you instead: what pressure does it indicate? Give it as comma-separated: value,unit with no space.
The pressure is 84,bar
